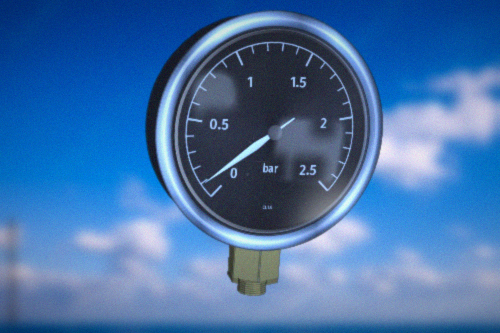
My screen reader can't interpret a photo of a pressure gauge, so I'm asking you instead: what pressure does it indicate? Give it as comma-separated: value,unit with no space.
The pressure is 0.1,bar
